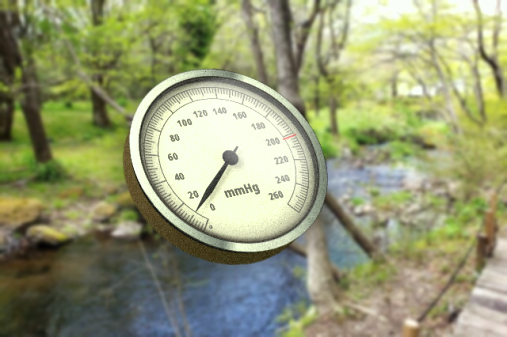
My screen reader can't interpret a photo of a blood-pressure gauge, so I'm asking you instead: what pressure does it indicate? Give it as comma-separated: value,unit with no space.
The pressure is 10,mmHg
